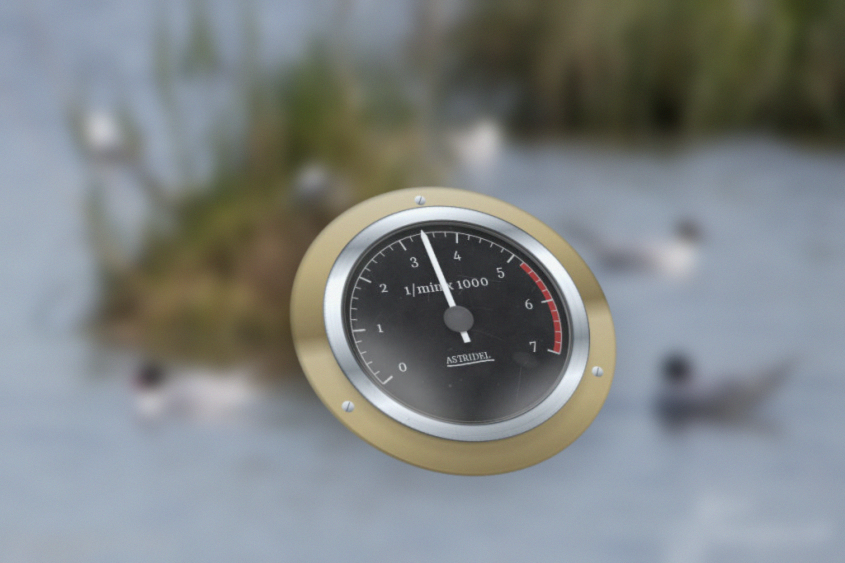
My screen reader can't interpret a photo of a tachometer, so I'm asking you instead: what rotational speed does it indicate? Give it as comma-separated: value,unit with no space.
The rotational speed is 3400,rpm
